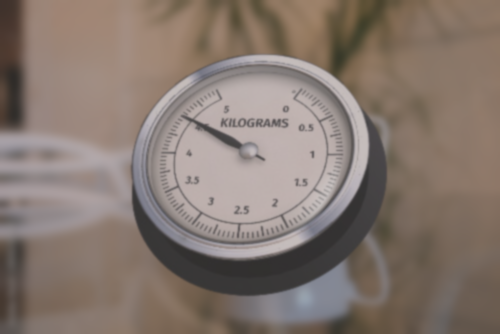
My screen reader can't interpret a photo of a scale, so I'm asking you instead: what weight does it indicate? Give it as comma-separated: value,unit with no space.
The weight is 4.5,kg
